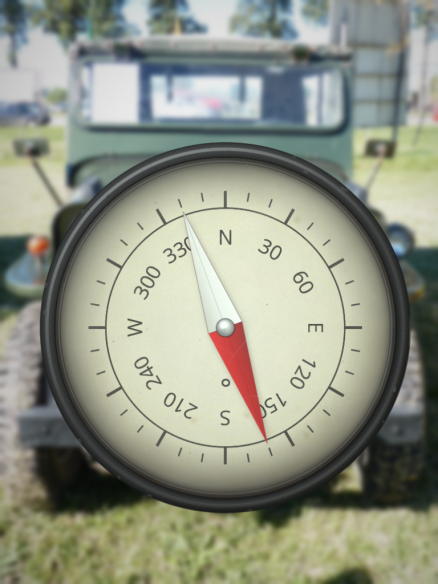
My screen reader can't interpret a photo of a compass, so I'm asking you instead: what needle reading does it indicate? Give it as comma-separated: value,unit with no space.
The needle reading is 160,°
